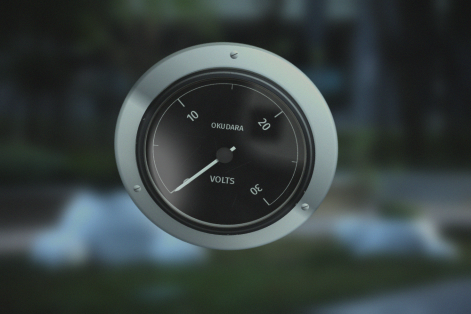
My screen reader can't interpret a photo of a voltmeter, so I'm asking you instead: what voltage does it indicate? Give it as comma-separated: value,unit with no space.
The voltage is 0,V
